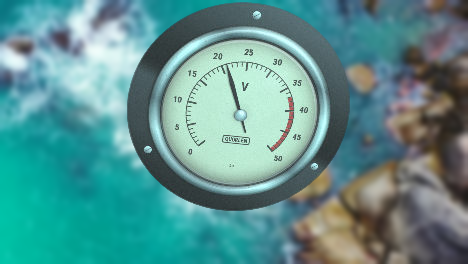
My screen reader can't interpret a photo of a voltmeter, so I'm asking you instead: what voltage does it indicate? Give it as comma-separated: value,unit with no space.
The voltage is 21,V
